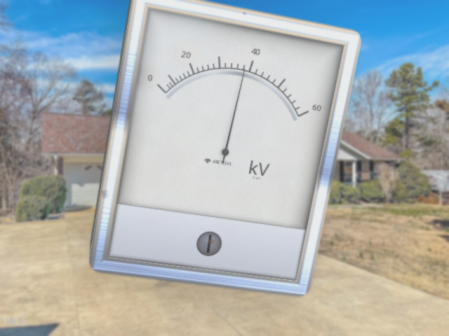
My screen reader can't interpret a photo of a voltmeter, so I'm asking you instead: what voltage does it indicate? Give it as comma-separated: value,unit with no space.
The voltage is 38,kV
